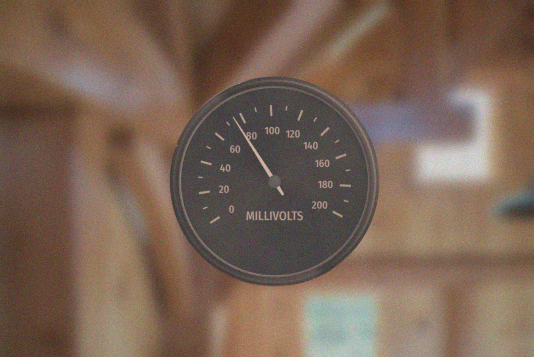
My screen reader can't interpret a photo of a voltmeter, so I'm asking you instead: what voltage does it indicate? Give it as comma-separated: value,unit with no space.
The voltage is 75,mV
